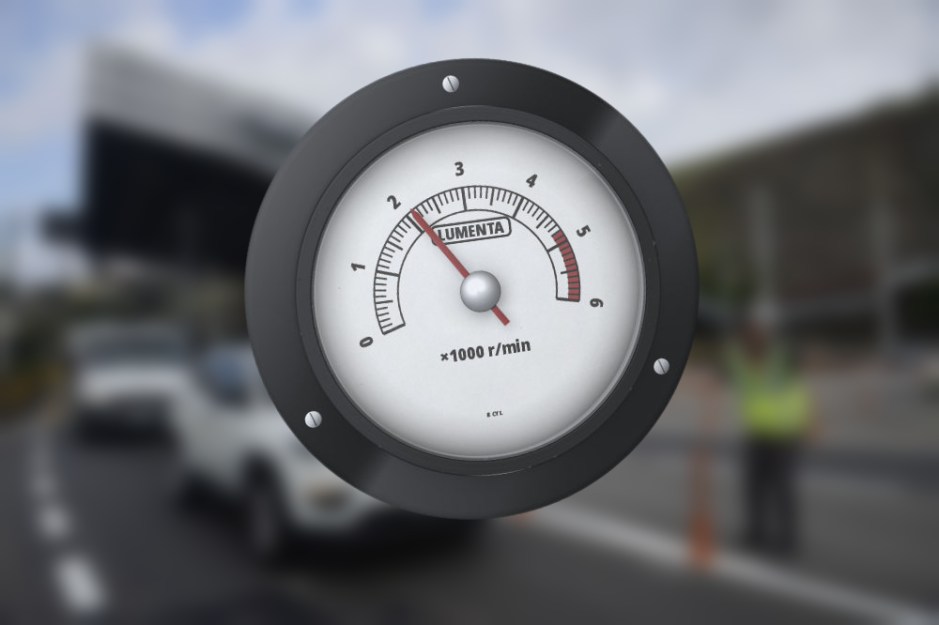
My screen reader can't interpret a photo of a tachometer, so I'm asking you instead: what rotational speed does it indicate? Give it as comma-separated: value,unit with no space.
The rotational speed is 2100,rpm
